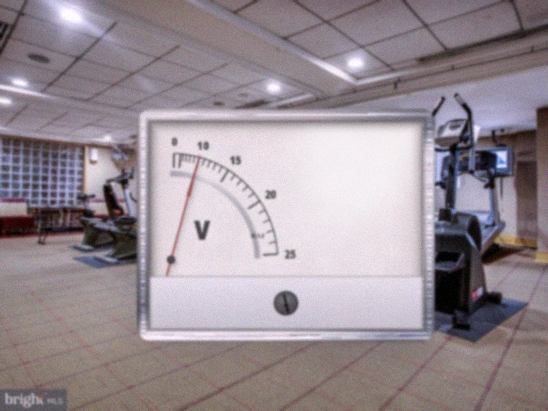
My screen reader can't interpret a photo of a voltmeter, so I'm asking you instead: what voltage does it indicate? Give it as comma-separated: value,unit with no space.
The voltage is 10,V
